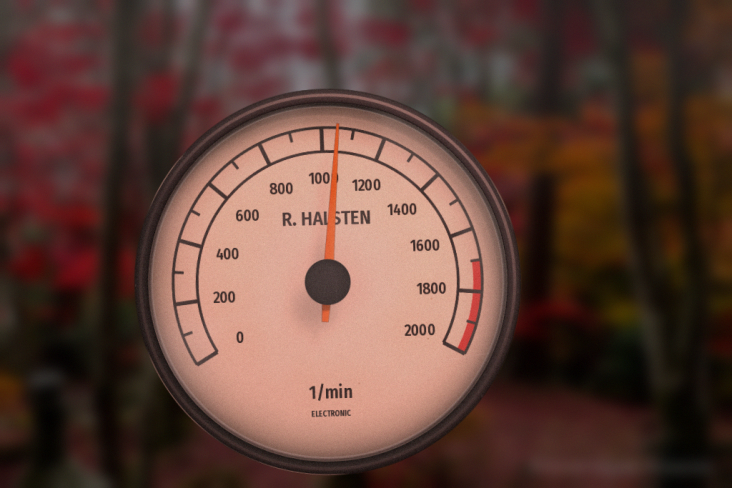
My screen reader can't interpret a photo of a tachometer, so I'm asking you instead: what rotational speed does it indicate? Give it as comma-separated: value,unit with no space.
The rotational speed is 1050,rpm
